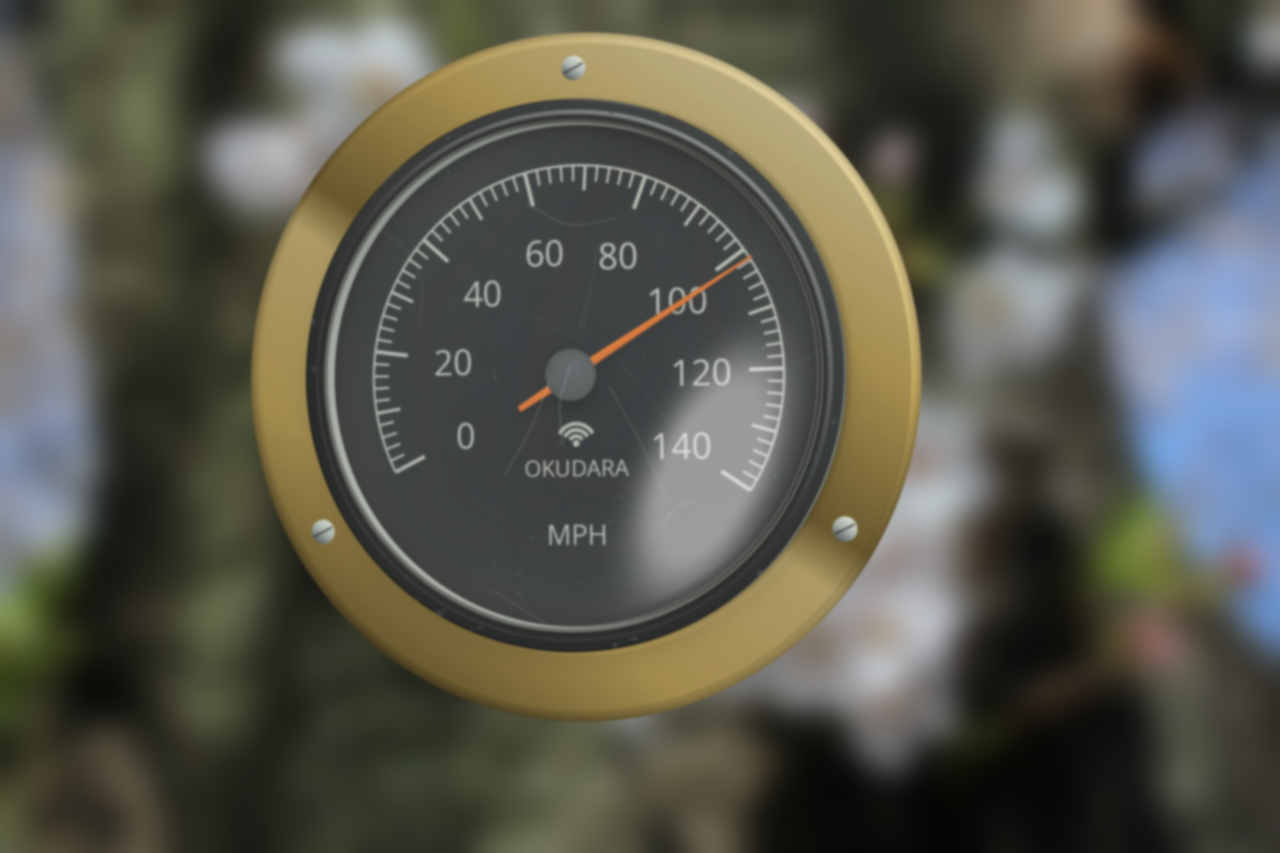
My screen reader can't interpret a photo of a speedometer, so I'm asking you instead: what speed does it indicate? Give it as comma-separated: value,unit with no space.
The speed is 102,mph
